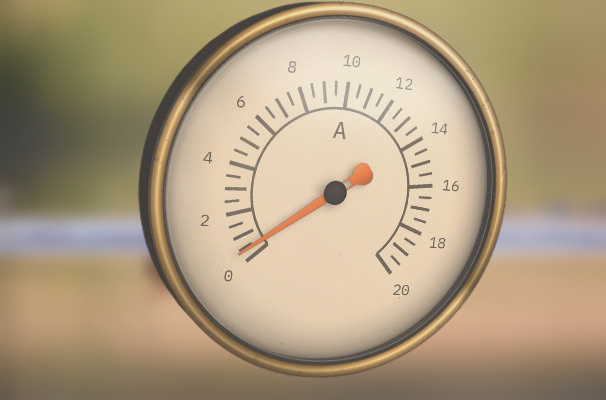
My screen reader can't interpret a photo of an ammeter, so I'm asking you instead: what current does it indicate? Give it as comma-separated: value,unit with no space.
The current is 0.5,A
